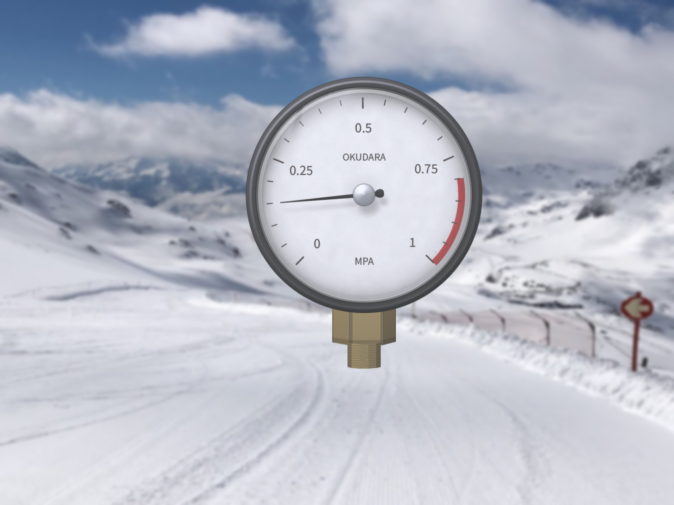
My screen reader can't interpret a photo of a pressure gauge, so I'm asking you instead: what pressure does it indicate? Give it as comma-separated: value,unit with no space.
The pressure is 0.15,MPa
